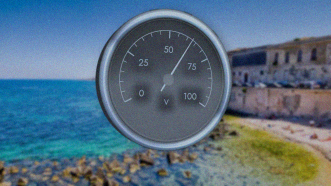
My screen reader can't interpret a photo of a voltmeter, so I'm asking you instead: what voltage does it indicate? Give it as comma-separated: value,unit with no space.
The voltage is 62.5,V
